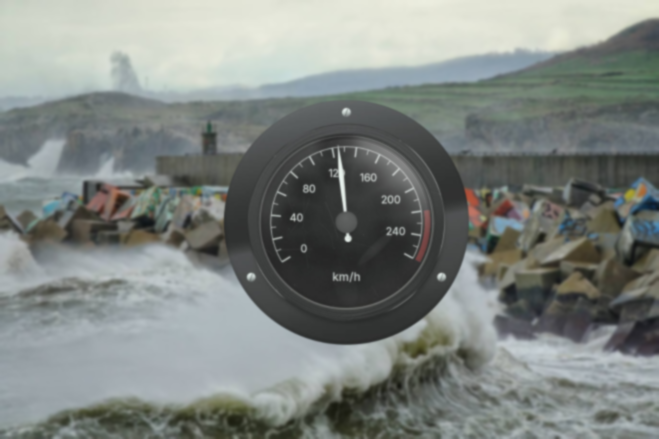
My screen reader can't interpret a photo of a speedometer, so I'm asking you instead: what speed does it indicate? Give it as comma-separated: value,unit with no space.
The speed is 125,km/h
